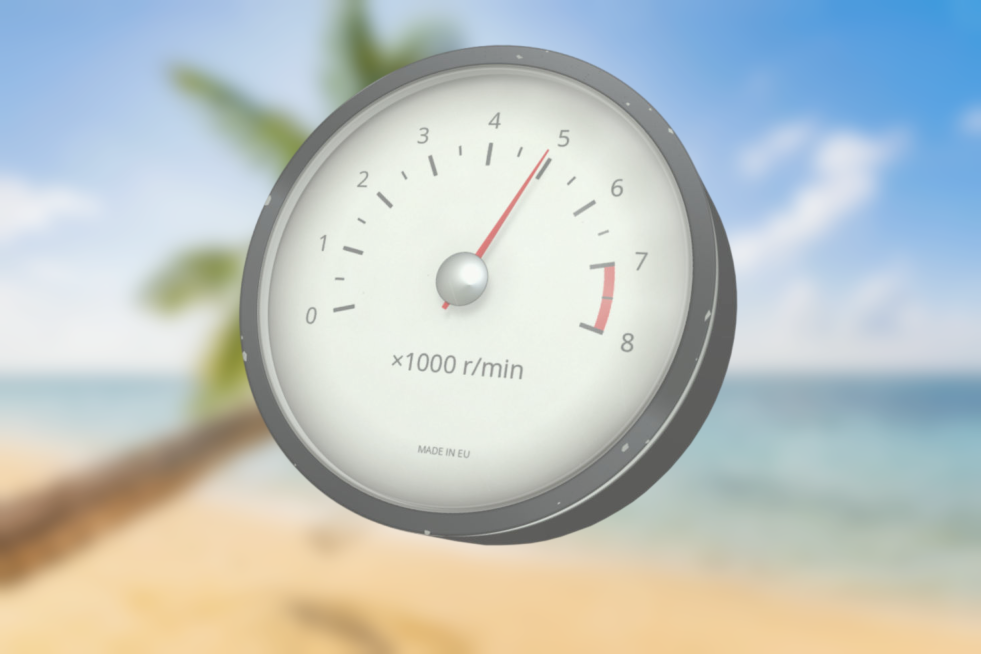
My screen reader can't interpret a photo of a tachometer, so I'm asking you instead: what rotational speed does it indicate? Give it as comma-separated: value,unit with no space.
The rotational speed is 5000,rpm
